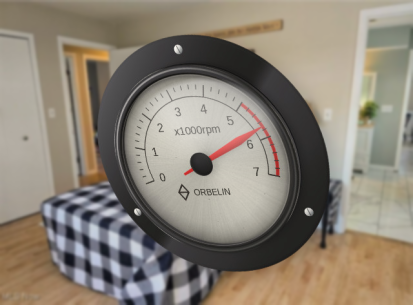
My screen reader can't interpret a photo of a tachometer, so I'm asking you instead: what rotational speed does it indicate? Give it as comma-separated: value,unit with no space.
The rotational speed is 5700,rpm
